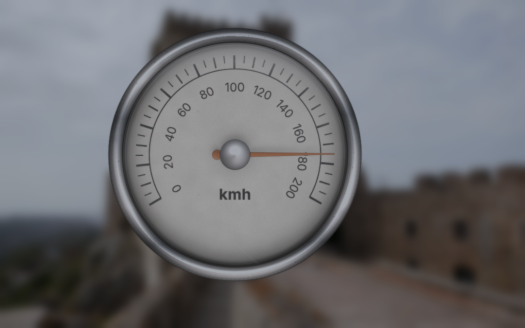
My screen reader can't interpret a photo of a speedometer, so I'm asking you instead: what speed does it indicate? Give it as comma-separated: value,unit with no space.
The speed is 175,km/h
